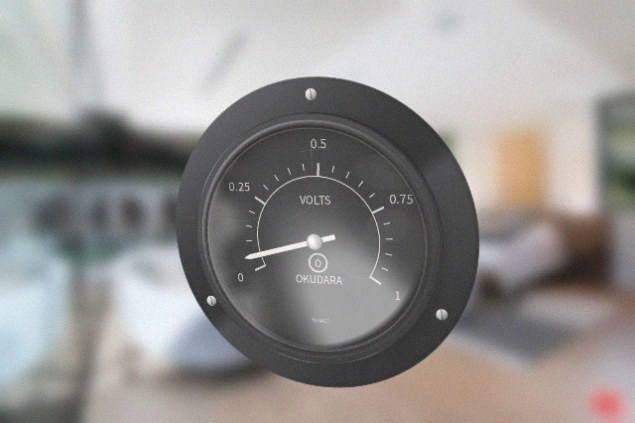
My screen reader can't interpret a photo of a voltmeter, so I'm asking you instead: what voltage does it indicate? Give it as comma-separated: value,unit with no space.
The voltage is 0.05,V
